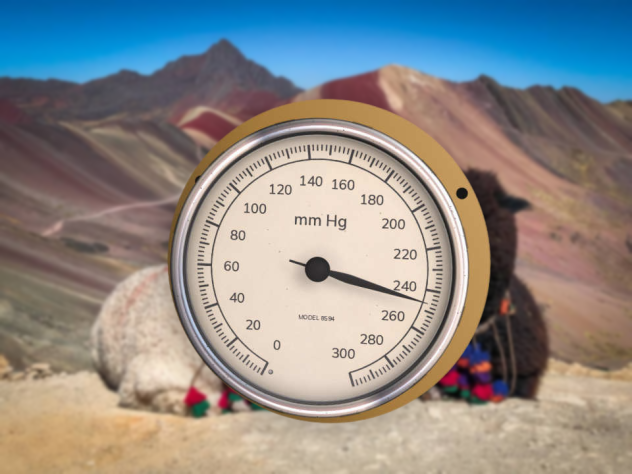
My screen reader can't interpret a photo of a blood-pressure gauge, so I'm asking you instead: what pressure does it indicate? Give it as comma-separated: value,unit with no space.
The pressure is 246,mmHg
